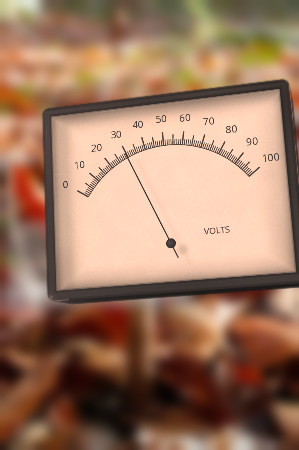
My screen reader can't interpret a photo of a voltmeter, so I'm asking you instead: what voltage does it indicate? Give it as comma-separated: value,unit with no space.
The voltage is 30,V
